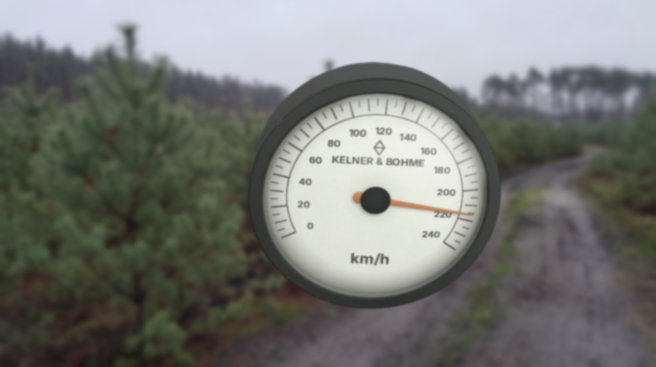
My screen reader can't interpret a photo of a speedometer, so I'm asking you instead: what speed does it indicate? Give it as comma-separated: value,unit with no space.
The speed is 215,km/h
